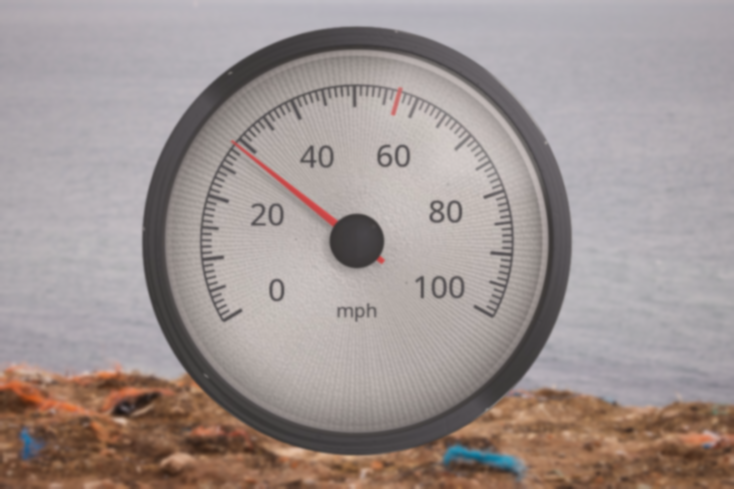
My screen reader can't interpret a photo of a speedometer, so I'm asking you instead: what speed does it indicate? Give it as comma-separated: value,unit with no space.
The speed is 29,mph
